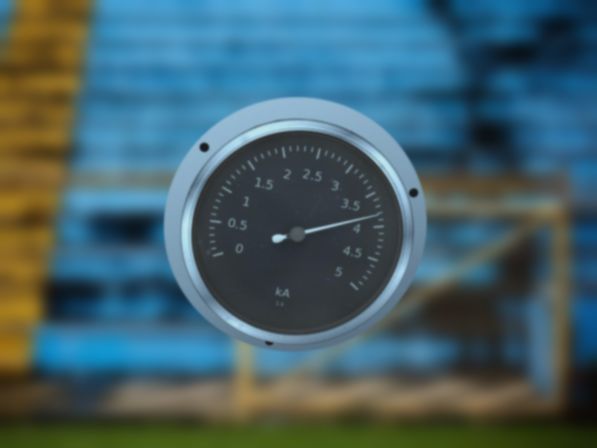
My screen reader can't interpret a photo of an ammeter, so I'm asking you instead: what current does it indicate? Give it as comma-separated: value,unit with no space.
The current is 3.8,kA
